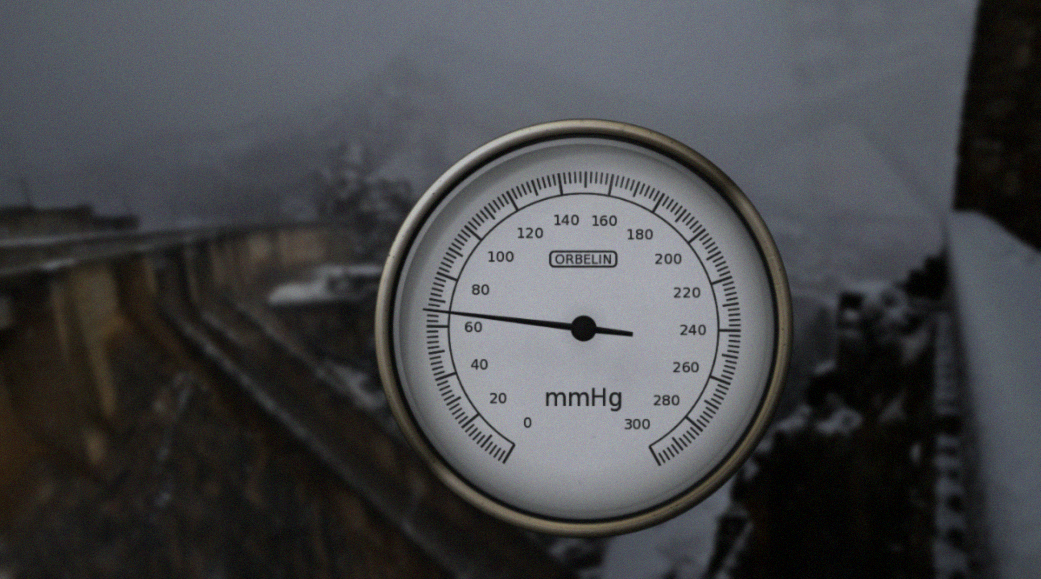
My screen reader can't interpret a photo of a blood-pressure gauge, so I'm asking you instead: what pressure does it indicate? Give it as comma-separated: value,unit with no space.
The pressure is 66,mmHg
